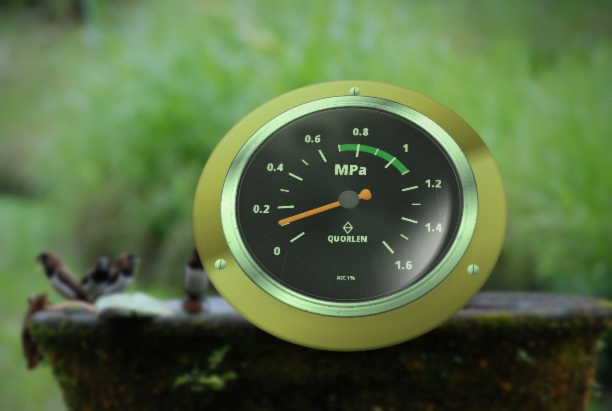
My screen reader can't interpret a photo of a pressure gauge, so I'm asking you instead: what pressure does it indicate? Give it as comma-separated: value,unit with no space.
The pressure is 0.1,MPa
